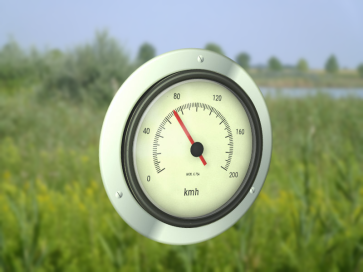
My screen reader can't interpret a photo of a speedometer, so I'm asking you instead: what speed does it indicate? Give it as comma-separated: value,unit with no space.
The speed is 70,km/h
